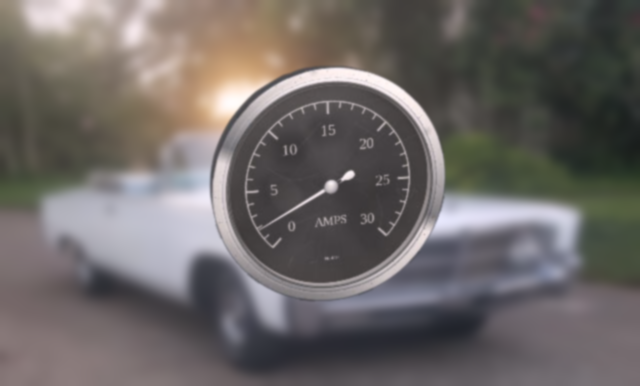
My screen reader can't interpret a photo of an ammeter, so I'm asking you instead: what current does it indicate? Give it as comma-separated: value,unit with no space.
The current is 2,A
